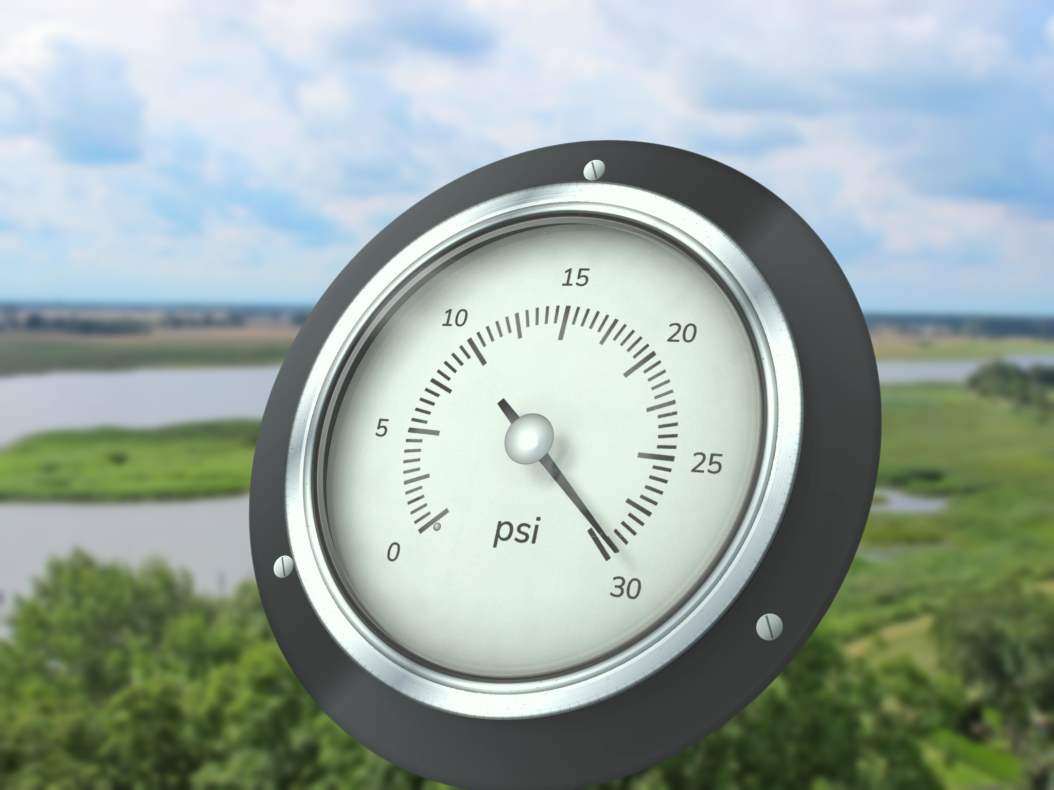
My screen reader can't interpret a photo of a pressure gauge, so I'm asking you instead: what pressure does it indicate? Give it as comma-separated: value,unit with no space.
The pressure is 29.5,psi
